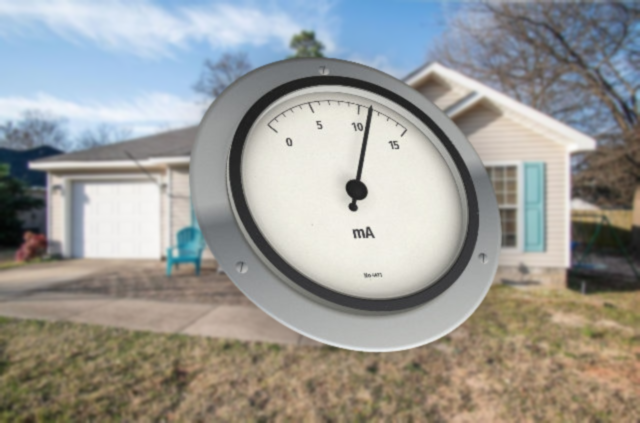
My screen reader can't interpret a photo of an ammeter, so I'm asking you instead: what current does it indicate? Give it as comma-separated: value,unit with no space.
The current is 11,mA
